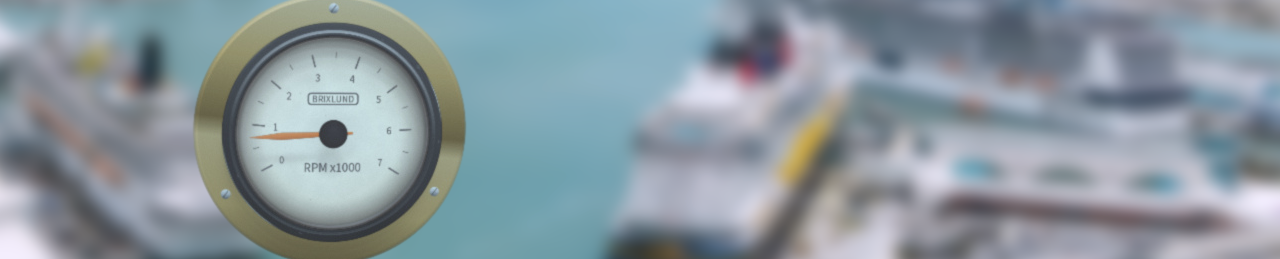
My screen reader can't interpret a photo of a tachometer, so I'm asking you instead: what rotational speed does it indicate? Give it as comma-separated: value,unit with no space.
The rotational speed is 750,rpm
